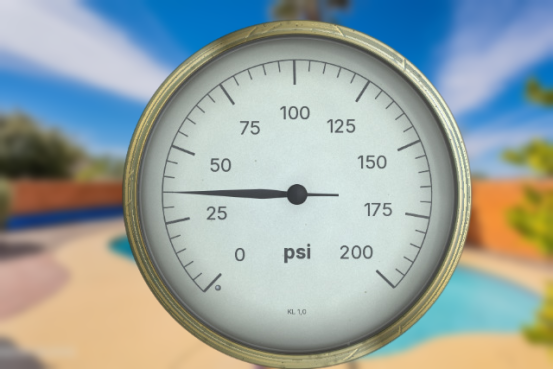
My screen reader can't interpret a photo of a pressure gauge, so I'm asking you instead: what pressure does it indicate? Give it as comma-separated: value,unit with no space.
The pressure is 35,psi
